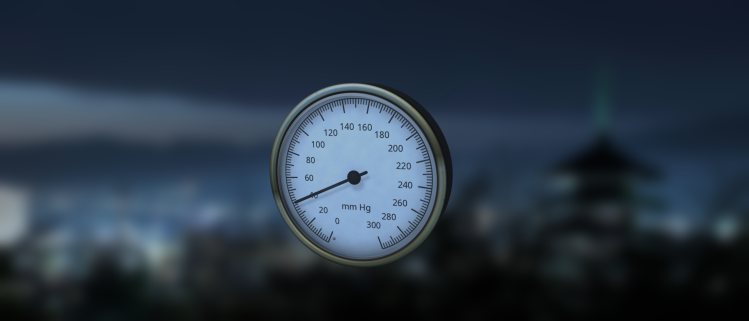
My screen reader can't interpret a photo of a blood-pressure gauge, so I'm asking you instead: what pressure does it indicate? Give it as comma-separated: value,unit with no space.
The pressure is 40,mmHg
